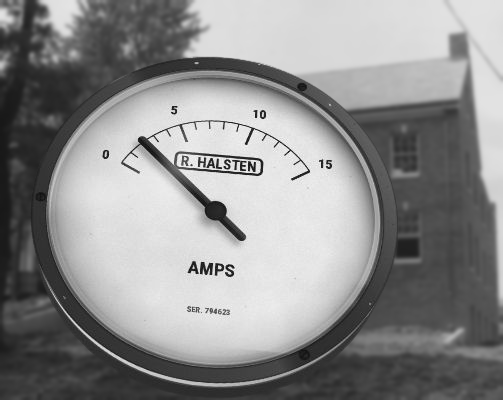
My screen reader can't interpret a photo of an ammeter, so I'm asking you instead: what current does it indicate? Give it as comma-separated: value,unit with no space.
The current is 2,A
